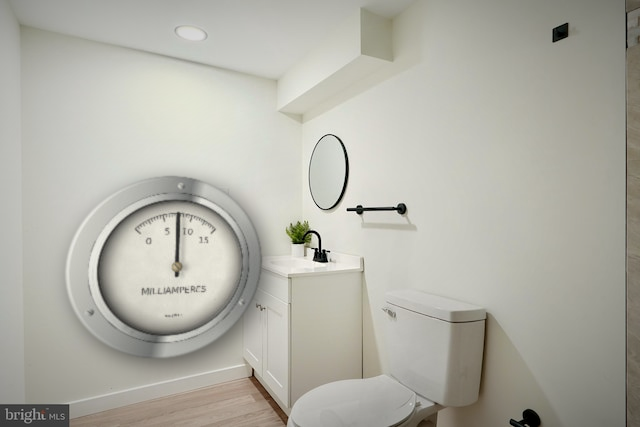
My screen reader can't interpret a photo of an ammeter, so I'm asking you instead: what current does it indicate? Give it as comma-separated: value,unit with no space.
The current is 7.5,mA
